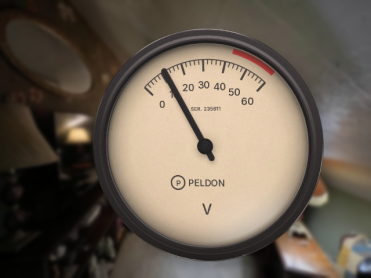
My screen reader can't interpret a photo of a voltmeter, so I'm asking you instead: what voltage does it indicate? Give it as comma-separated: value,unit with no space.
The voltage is 12,V
